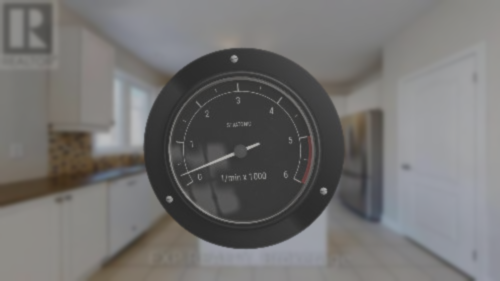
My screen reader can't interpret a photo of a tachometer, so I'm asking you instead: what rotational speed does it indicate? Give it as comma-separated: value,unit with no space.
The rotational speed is 250,rpm
